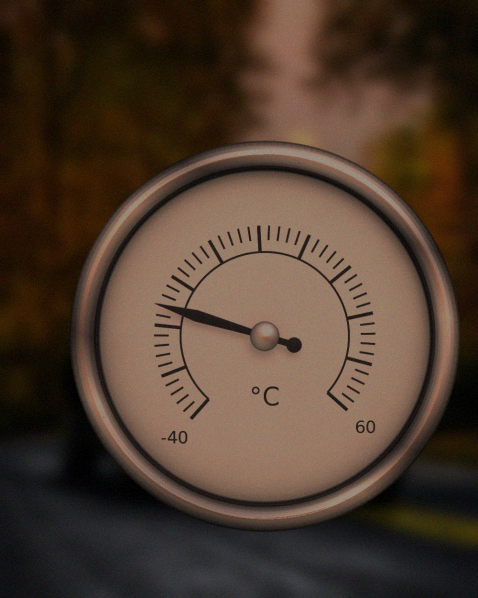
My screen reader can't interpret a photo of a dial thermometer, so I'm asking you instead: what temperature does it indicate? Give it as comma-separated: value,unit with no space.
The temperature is -16,°C
